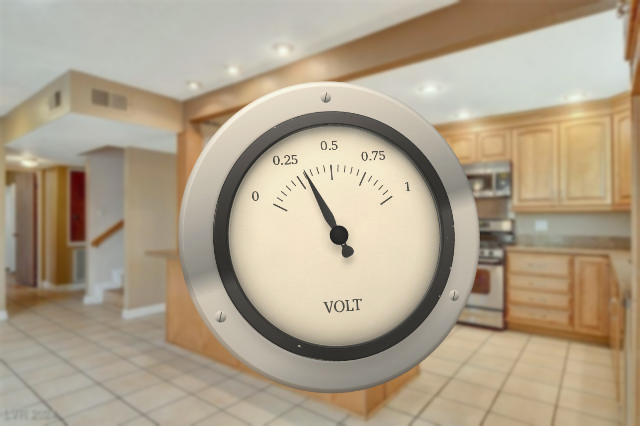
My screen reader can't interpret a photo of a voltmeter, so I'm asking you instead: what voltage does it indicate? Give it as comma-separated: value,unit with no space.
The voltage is 0.3,V
